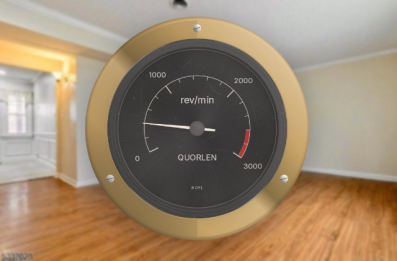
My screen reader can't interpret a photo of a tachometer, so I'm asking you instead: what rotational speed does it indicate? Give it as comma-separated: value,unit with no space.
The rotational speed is 400,rpm
